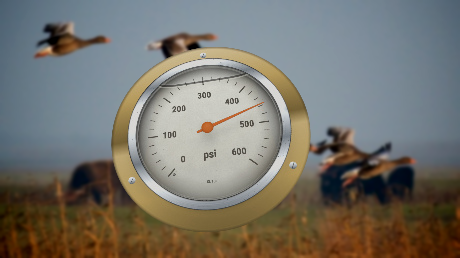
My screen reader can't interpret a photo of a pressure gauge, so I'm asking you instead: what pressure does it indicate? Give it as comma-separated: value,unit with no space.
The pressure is 460,psi
